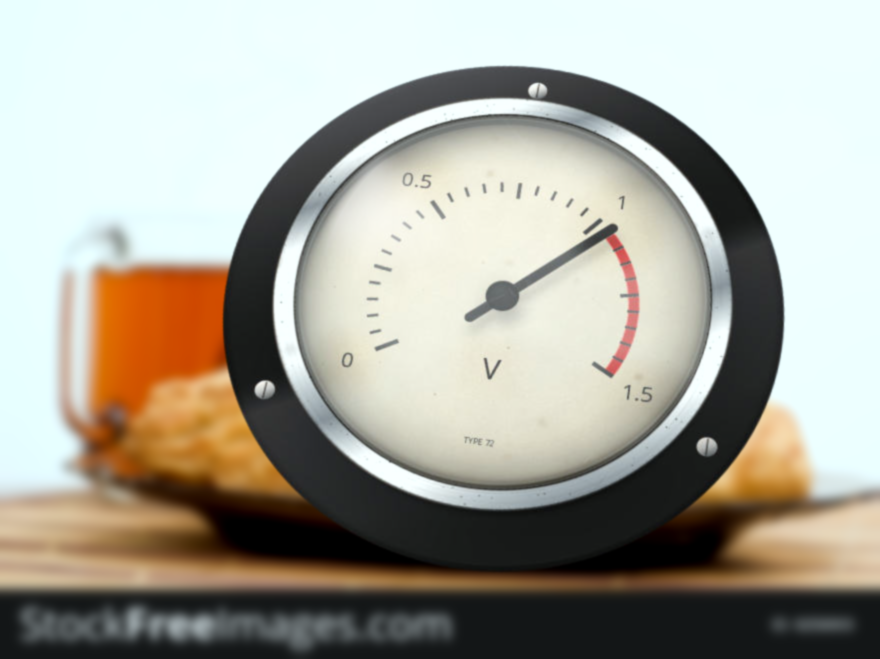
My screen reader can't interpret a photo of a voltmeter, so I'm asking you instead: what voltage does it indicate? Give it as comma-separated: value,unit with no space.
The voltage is 1.05,V
